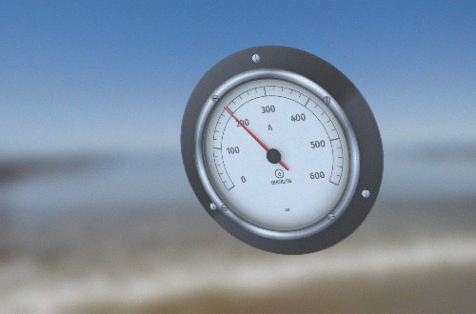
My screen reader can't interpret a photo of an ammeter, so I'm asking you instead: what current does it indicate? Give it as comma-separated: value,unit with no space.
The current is 200,A
